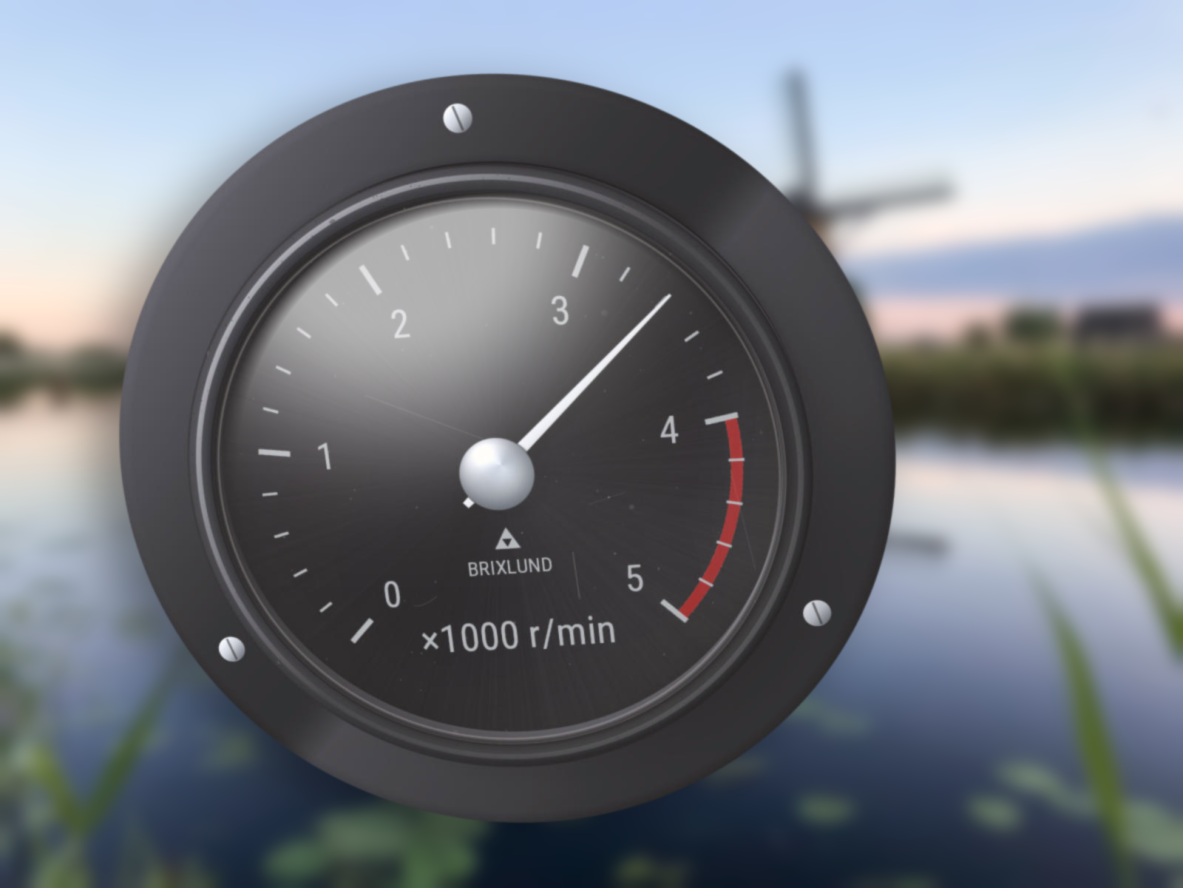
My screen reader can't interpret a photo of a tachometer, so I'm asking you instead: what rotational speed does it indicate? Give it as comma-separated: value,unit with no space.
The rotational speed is 3400,rpm
